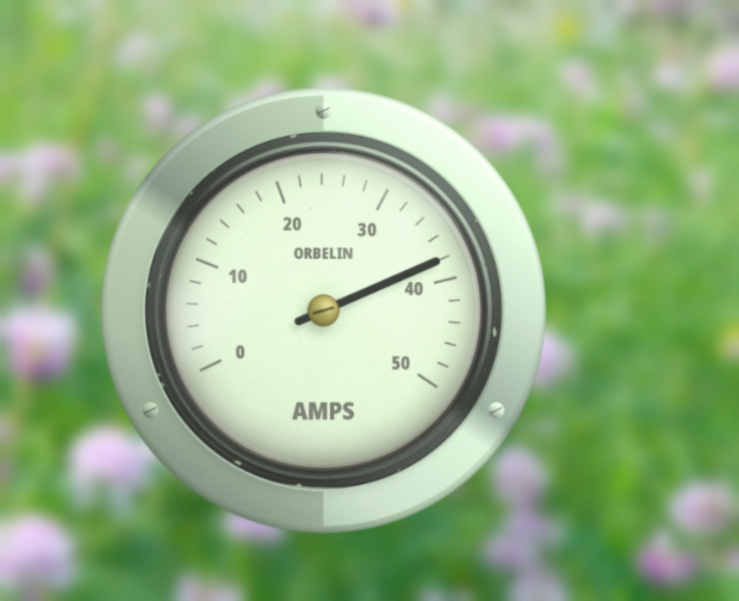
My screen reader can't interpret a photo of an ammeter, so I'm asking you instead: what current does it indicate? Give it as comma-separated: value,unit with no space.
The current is 38,A
